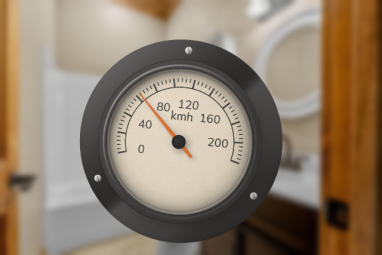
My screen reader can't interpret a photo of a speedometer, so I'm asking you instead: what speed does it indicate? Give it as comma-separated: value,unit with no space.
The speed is 64,km/h
